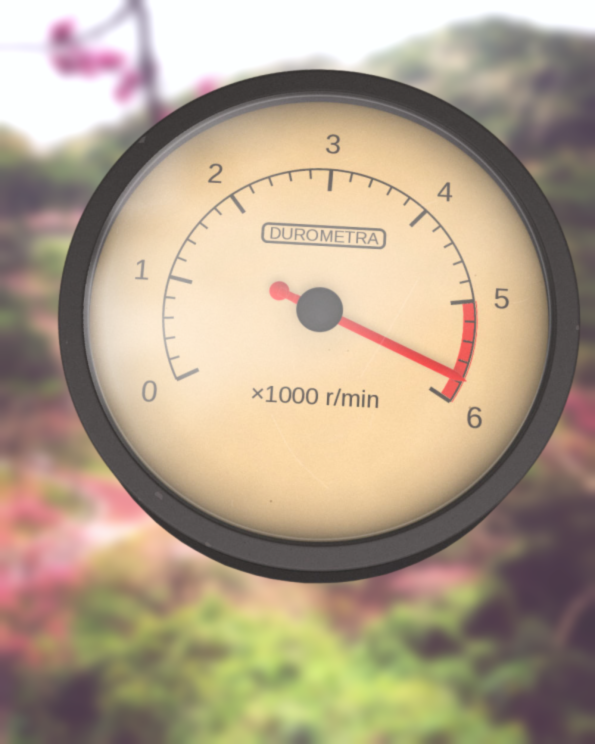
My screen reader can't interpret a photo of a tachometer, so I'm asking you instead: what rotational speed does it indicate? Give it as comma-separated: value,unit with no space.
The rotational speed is 5800,rpm
